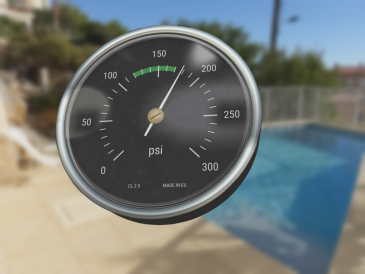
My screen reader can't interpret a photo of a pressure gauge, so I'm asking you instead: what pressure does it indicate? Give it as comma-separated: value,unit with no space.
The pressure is 180,psi
